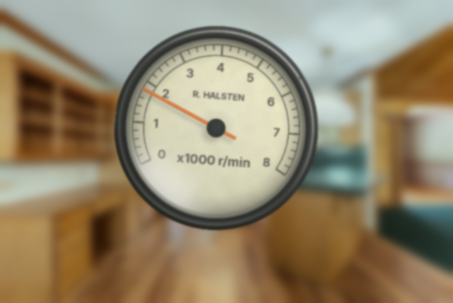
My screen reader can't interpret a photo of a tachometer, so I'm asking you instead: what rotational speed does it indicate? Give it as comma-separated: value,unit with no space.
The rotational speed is 1800,rpm
